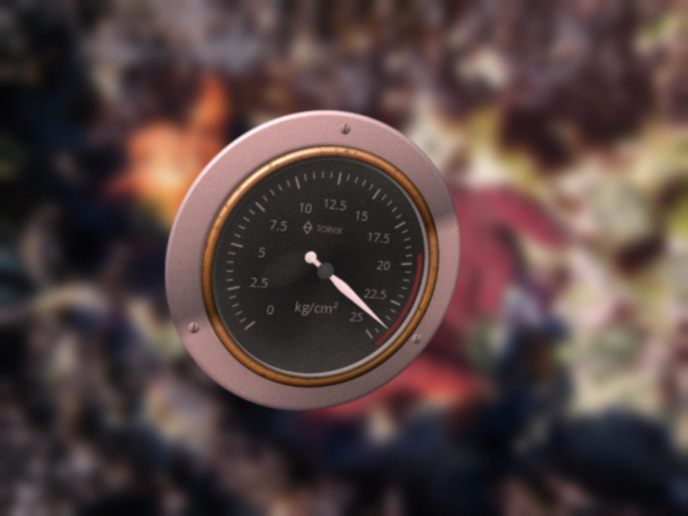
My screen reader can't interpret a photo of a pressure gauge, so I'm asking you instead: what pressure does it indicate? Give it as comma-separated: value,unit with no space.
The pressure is 24,kg/cm²
